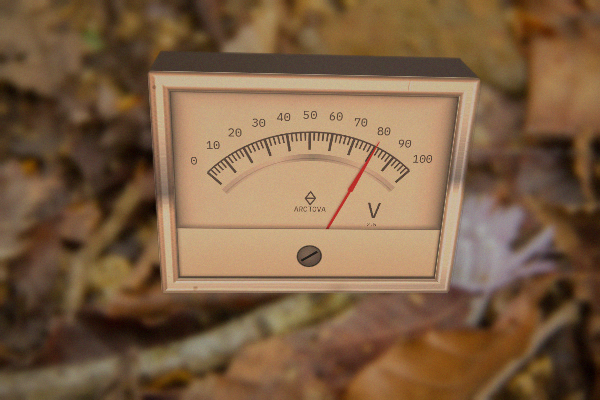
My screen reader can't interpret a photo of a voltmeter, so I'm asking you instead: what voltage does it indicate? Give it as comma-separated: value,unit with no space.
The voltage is 80,V
